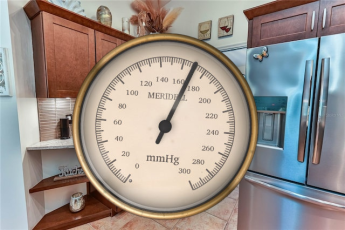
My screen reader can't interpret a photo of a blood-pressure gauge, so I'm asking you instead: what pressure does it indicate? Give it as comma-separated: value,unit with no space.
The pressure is 170,mmHg
